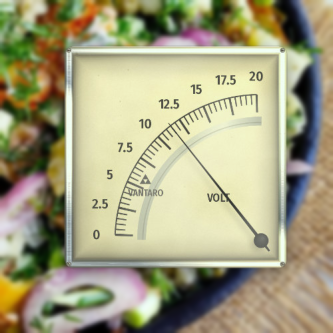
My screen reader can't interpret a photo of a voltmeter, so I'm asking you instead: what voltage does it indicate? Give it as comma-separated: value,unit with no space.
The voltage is 11.5,V
